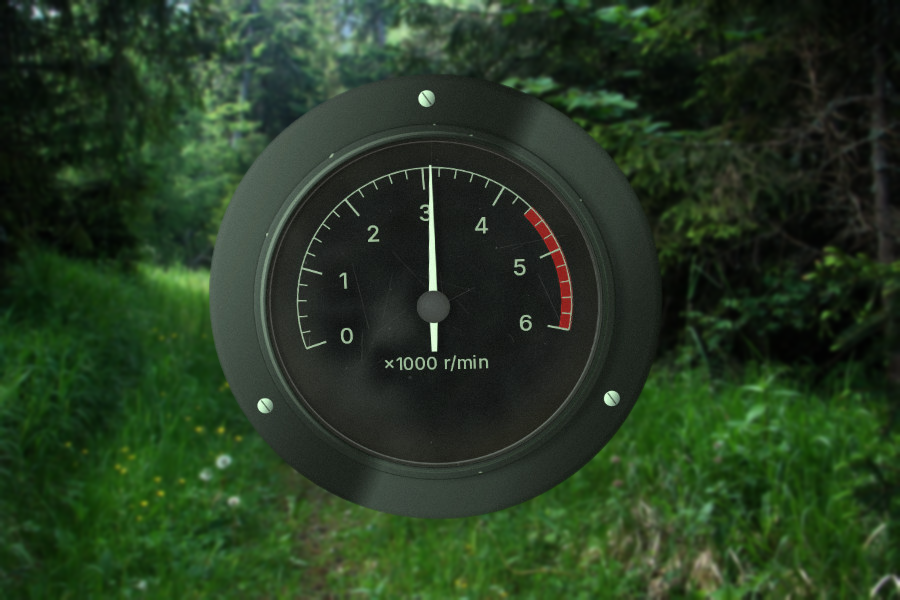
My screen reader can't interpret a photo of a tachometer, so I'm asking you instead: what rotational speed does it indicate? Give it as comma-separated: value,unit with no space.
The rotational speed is 3100,rpm
